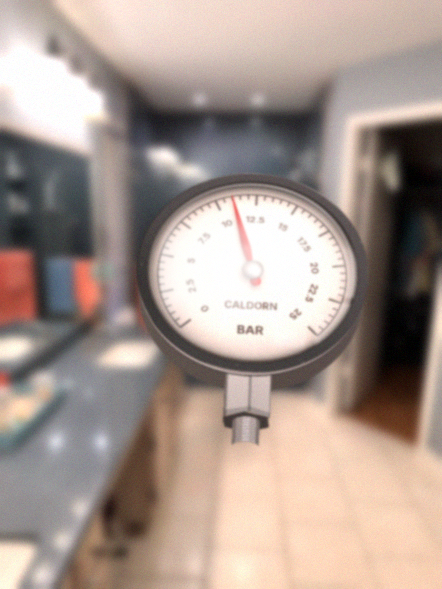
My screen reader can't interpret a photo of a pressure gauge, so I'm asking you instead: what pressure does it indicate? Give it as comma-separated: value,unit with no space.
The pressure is 11,bar
